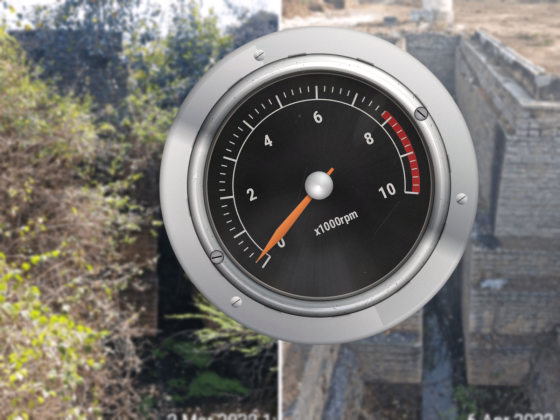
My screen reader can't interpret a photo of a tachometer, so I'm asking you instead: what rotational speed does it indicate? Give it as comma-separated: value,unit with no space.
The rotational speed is 200,rpm
